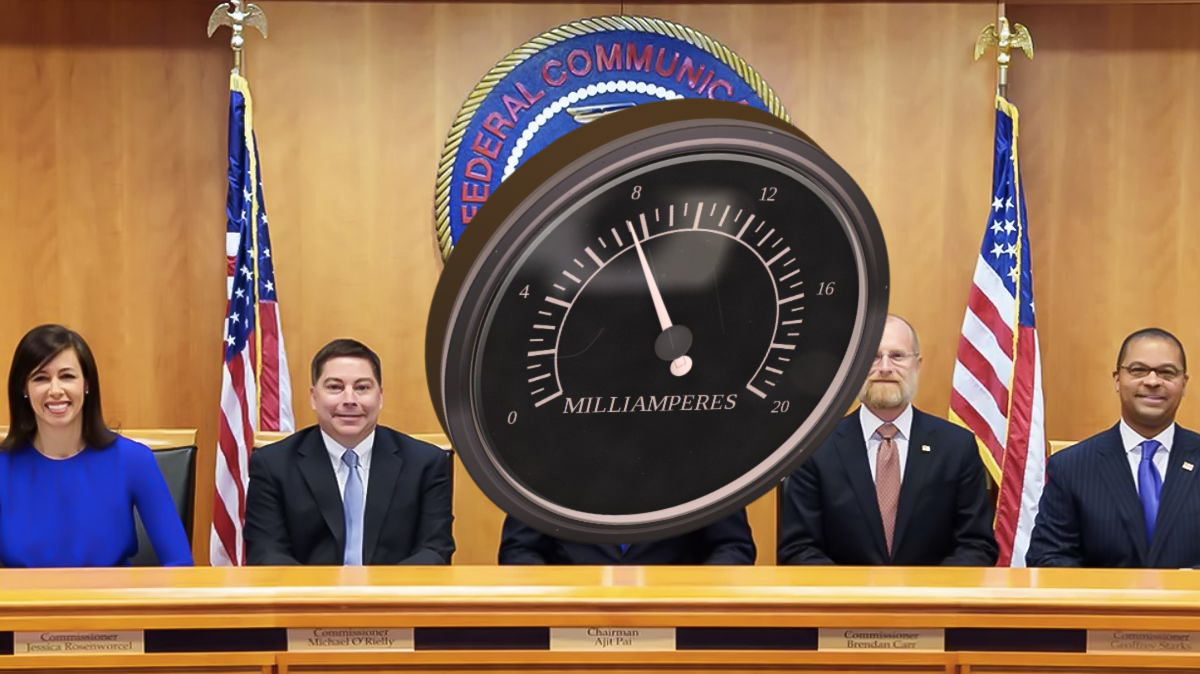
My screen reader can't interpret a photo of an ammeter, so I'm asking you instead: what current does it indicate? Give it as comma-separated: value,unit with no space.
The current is 7.5,mA
